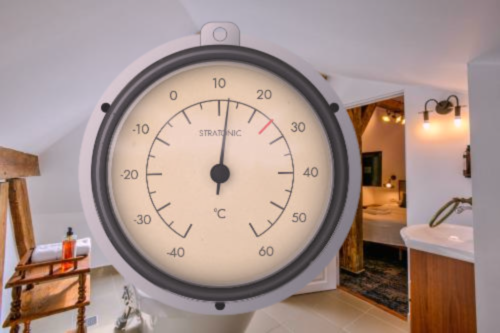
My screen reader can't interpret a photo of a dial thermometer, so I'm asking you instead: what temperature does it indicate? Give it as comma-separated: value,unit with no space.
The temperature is 12.5,°C
